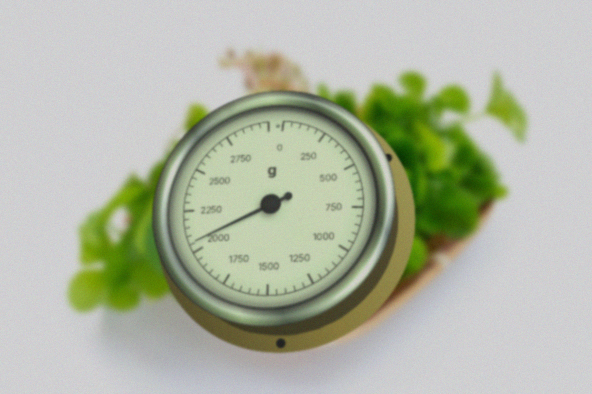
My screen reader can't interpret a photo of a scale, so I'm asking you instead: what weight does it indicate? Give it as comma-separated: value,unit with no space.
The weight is 2050,g
